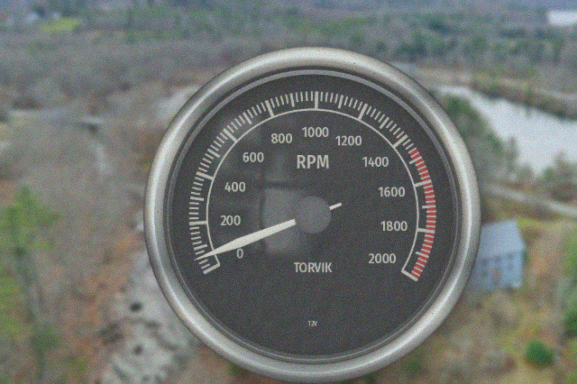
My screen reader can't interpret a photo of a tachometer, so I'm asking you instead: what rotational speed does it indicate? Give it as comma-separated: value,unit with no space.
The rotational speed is 60,rpm
